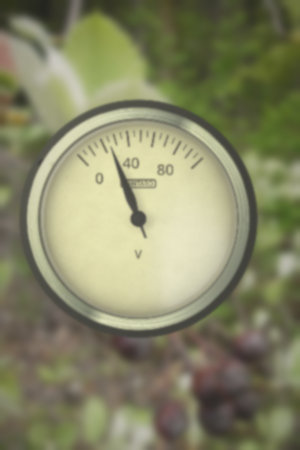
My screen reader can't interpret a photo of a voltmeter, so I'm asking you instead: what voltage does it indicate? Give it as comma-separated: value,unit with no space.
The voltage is 25,V
